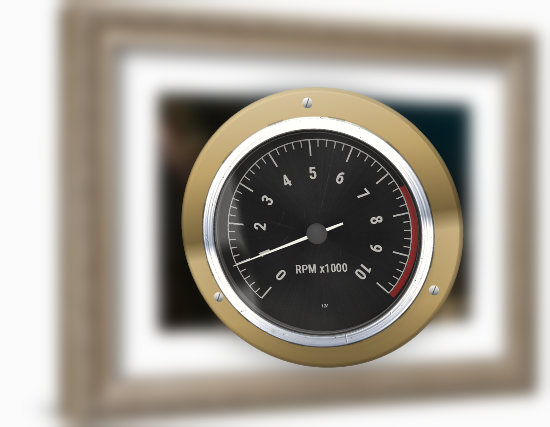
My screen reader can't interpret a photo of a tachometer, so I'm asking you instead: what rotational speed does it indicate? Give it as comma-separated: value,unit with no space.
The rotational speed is 1000,rpm
